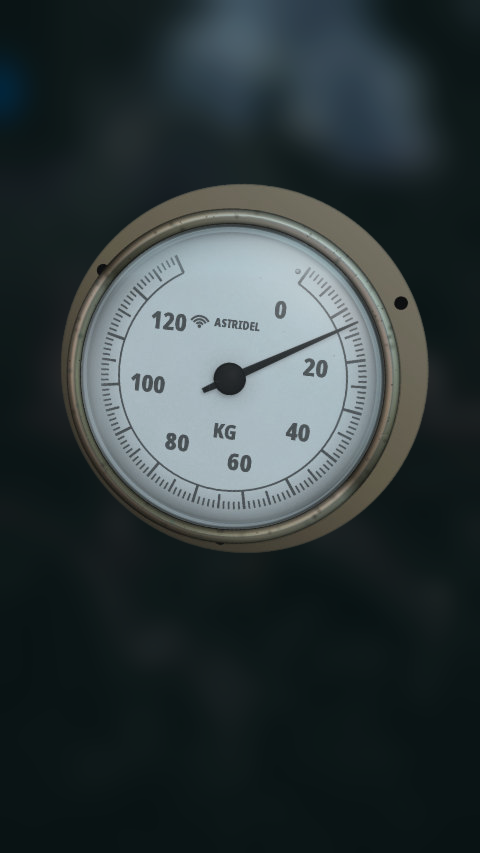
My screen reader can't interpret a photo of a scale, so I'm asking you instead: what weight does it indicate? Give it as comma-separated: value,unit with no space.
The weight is 13,kg
